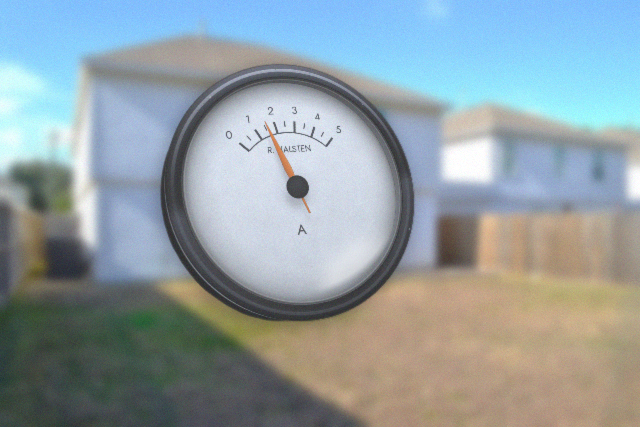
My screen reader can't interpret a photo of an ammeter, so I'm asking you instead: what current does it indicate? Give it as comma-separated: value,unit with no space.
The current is 1.5,A
